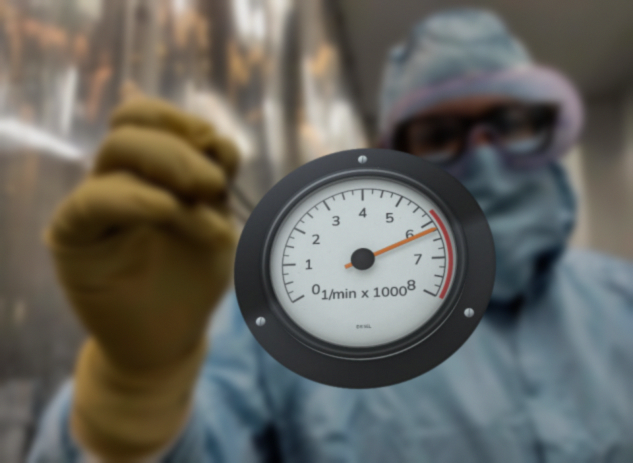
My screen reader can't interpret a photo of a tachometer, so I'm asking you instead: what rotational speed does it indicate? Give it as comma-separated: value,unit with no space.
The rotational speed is 6250,rpm
